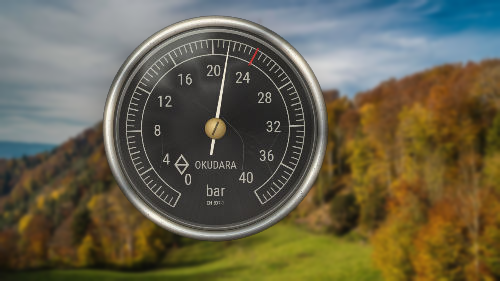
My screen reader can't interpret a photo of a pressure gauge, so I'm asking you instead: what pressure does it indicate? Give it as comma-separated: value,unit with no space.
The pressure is 21.5,bar
